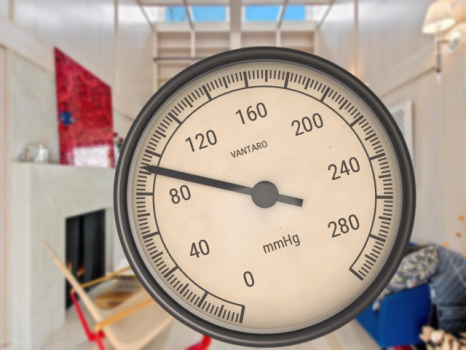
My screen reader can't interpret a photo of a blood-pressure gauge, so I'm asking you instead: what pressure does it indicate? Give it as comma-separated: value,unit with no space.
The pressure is 92,mmHg
